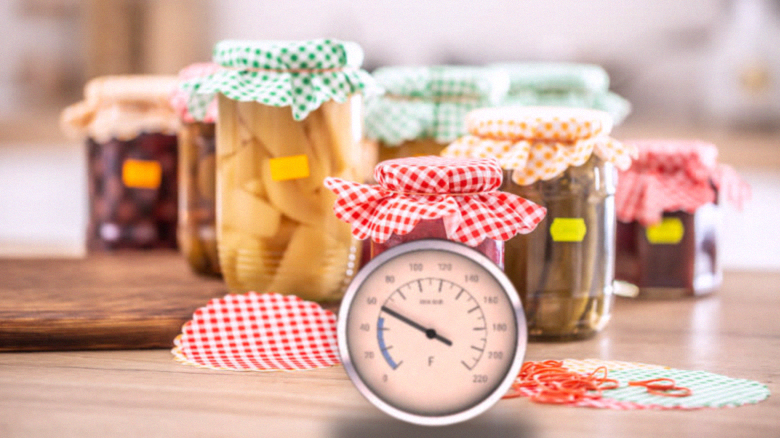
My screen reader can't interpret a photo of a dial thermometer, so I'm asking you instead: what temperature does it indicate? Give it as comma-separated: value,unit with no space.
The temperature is 60,°F
